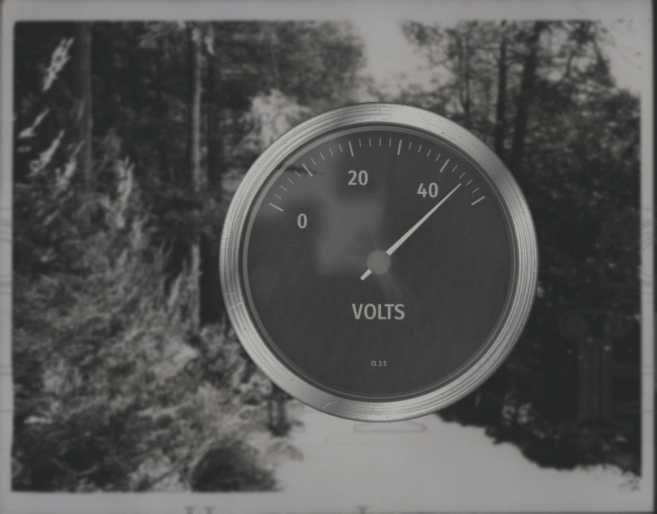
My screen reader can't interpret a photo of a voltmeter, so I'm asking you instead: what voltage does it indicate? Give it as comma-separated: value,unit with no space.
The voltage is 45,V
